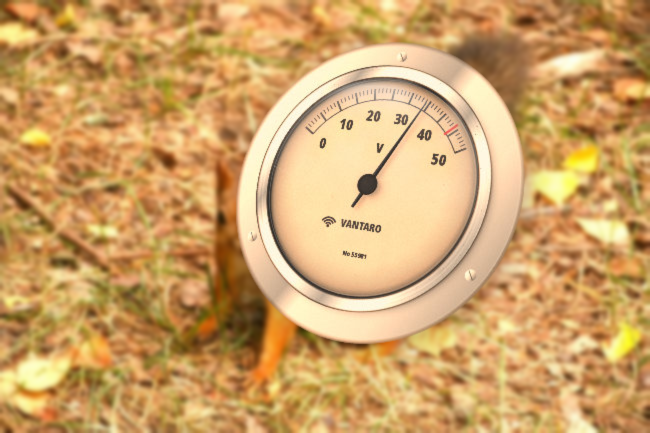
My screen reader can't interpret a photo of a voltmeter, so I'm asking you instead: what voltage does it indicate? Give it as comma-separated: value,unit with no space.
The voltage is 35,V
